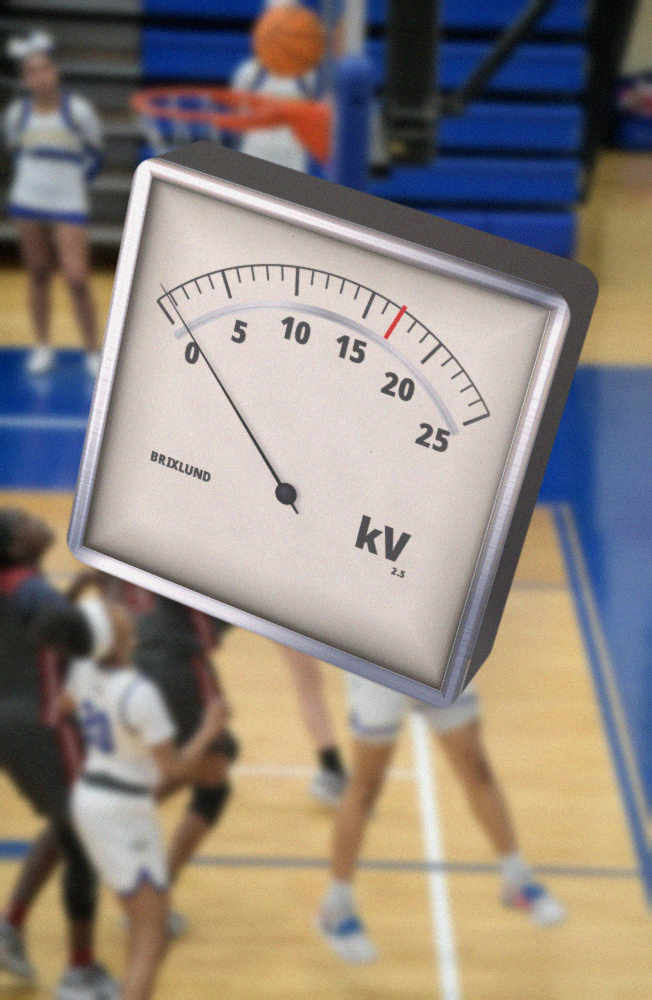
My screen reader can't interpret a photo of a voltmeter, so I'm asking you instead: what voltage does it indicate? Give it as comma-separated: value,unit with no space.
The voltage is 1,kV
